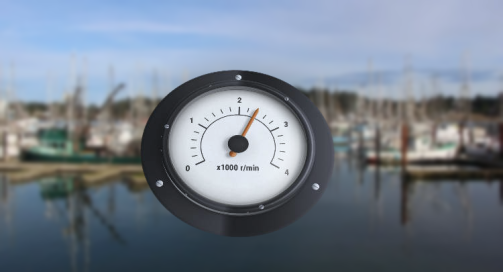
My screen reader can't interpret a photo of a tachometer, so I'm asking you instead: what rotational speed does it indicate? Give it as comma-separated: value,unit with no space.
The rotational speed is 2400,rpm
